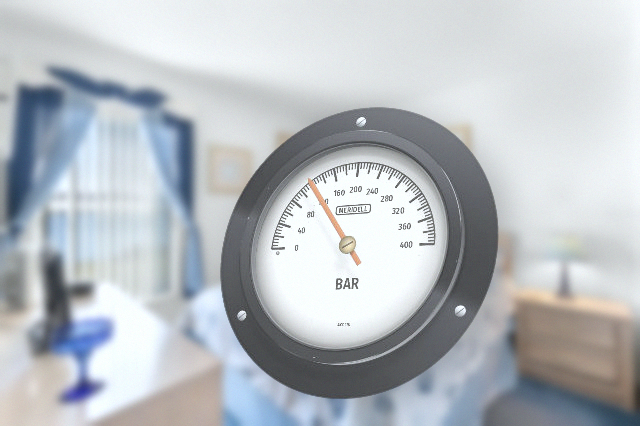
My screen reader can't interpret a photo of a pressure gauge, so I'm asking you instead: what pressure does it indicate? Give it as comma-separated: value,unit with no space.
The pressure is 120,bar
